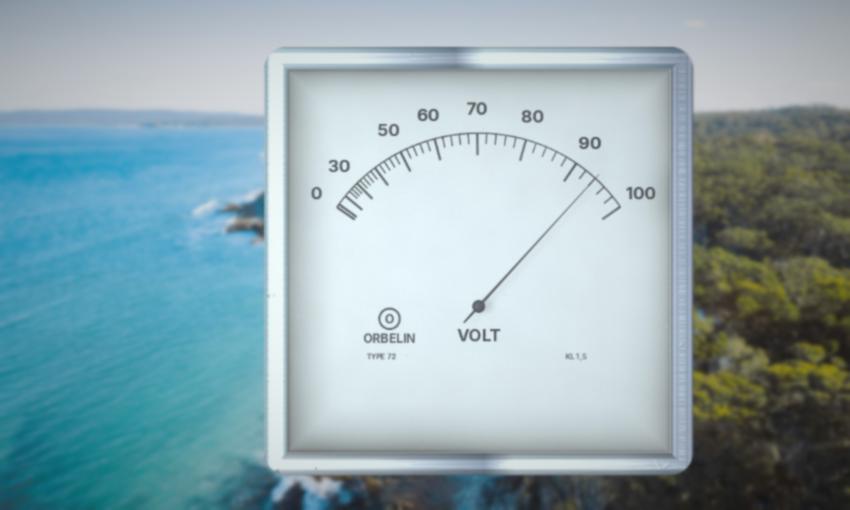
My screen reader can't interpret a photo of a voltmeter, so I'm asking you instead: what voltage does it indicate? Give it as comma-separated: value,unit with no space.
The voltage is 94,V
